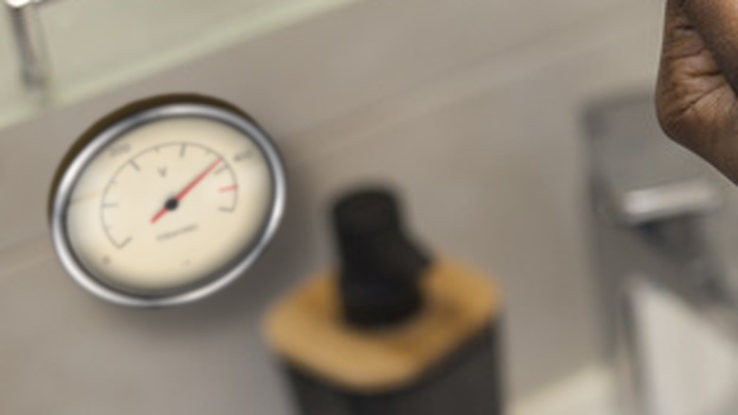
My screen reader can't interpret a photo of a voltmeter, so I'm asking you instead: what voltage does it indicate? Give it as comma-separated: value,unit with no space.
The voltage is 375,V
